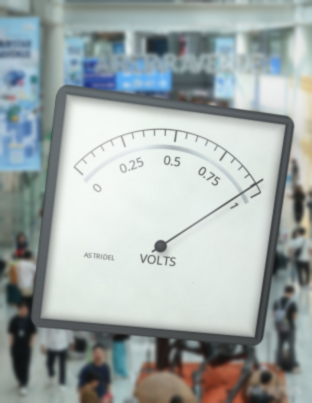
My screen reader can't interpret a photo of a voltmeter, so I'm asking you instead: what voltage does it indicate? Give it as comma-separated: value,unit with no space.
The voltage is 0.95,V
